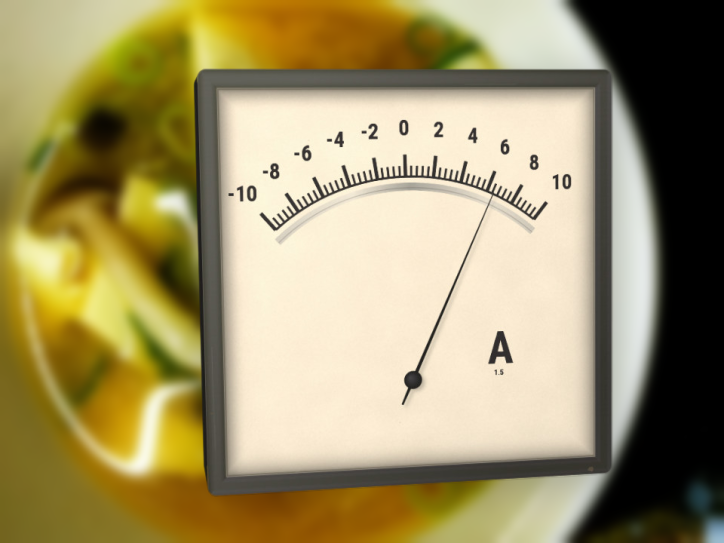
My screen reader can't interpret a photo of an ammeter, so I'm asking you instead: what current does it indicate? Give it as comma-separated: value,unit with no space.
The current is 6.4,A
